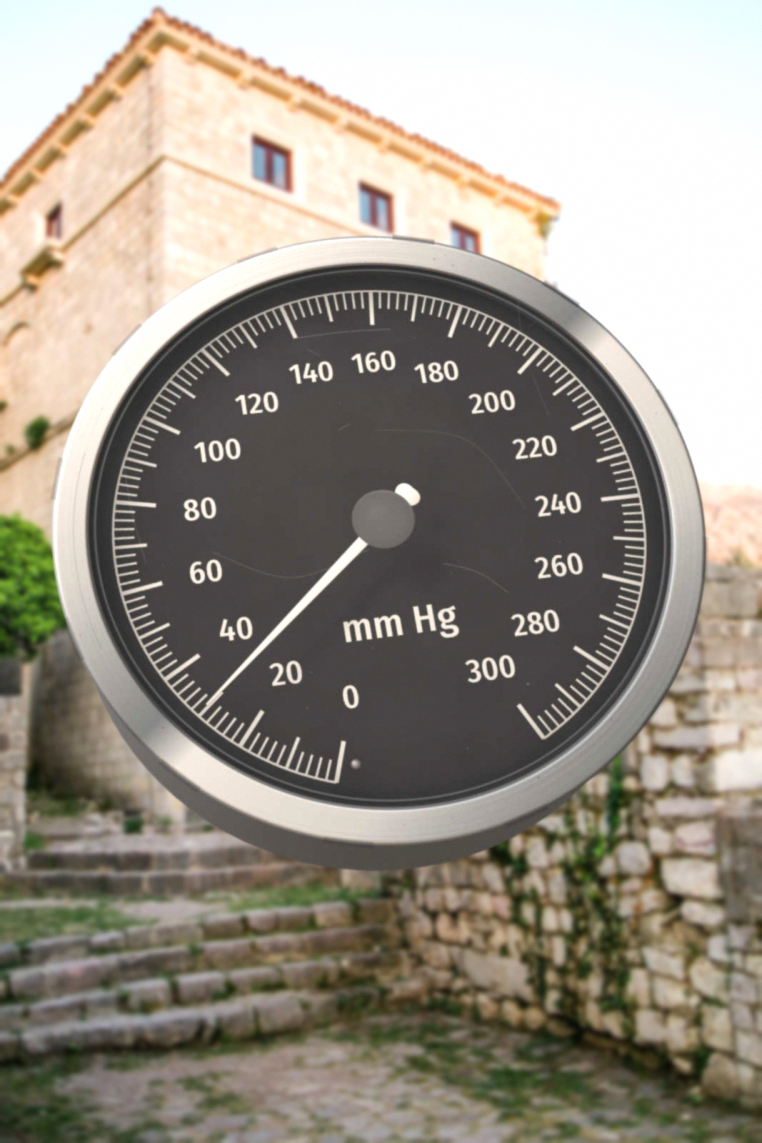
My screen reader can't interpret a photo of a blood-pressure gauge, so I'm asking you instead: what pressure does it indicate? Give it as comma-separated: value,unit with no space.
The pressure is 30,mmHg
